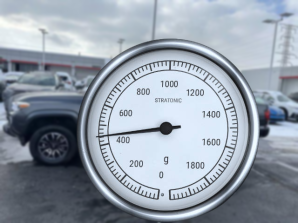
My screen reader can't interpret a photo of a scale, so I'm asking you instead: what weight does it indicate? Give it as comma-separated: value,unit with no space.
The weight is 440,g
